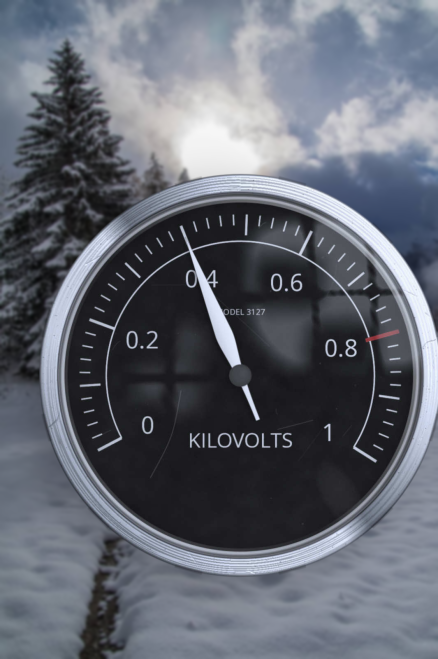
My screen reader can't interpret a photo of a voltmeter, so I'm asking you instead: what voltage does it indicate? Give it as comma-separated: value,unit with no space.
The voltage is 0.4,kV
